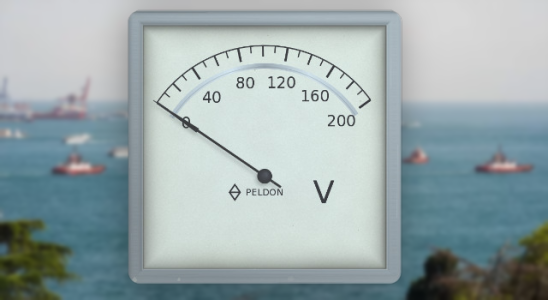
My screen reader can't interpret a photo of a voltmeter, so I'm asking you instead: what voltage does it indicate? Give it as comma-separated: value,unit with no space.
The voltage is 0,V
